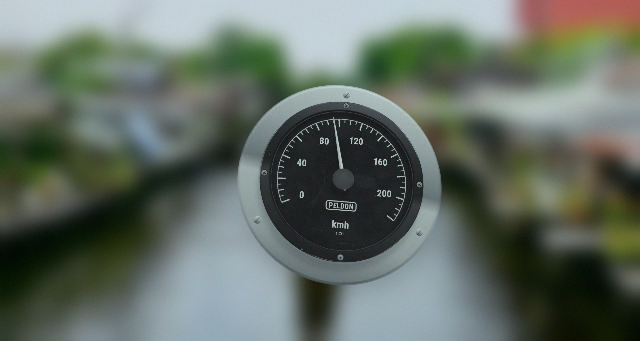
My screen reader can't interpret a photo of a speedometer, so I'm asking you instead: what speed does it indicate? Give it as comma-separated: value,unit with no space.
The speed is 95,km/h
